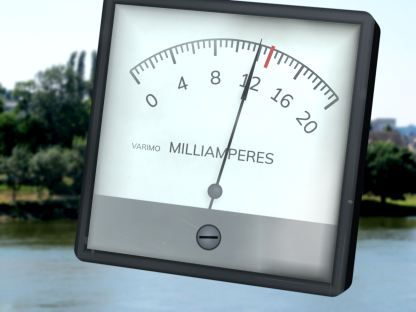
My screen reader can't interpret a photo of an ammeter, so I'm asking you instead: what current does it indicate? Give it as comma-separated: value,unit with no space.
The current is 12,mA
